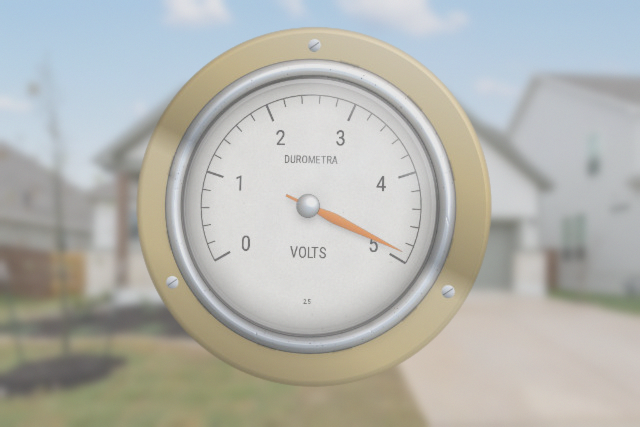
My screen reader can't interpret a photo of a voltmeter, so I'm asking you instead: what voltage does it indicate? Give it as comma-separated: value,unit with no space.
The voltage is 4.9,V
